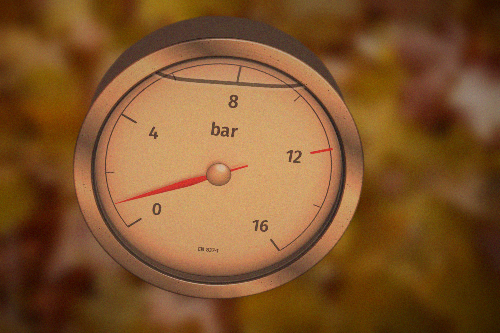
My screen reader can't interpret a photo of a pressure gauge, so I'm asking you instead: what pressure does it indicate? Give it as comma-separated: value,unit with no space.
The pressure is 1,bar
